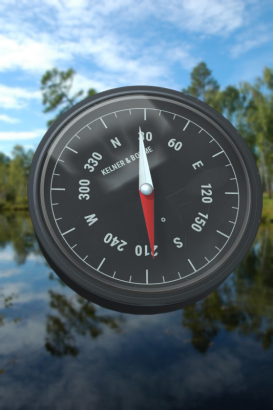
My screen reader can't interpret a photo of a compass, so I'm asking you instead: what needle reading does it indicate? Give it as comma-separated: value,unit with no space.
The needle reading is 205,°
